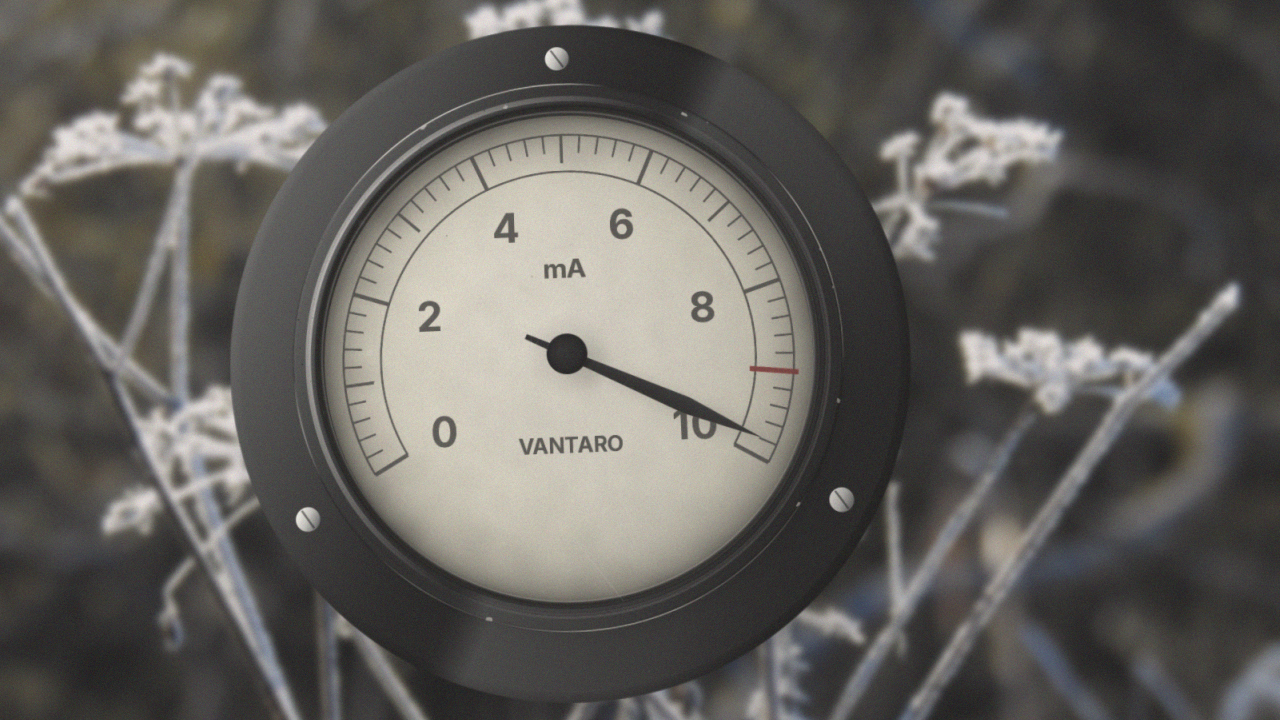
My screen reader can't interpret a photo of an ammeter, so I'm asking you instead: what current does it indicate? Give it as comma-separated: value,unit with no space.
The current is 9.8,mA
